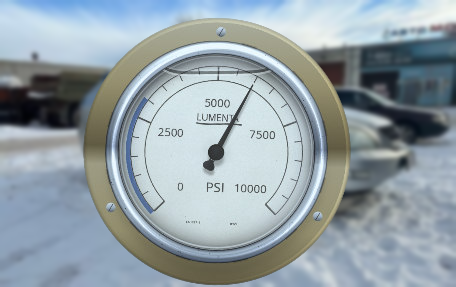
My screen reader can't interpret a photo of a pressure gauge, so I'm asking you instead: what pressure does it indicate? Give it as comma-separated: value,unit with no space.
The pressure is 6000,psi
